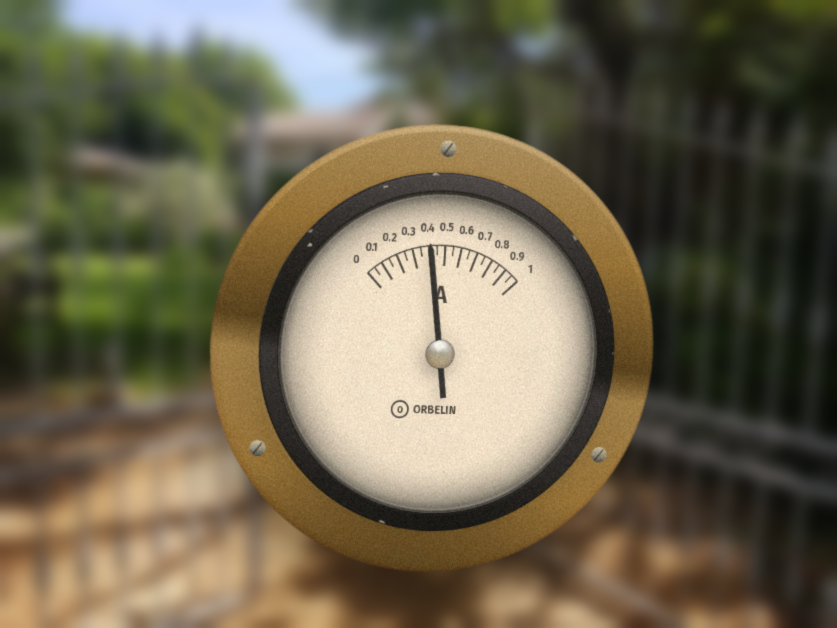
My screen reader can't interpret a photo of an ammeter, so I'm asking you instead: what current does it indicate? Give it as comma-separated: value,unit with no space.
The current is 0.4,A
